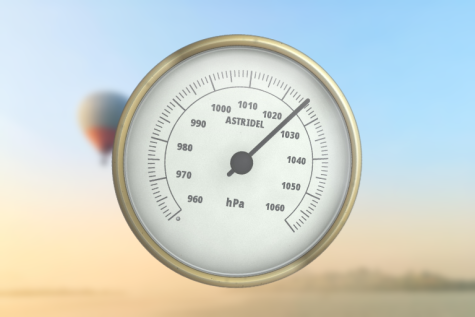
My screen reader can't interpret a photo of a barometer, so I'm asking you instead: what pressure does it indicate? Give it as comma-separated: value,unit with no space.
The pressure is 1025,hPa
